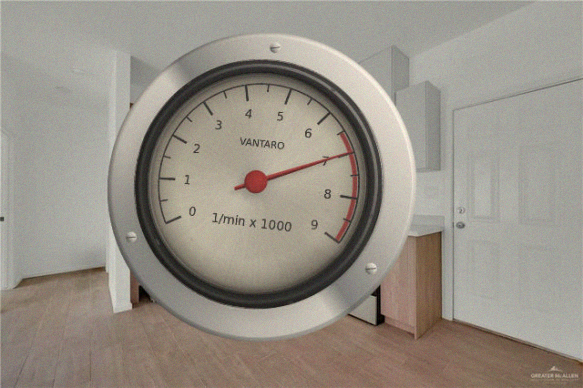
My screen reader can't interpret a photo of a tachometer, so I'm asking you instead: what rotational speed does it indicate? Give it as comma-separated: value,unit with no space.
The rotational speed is 7000,rpm
